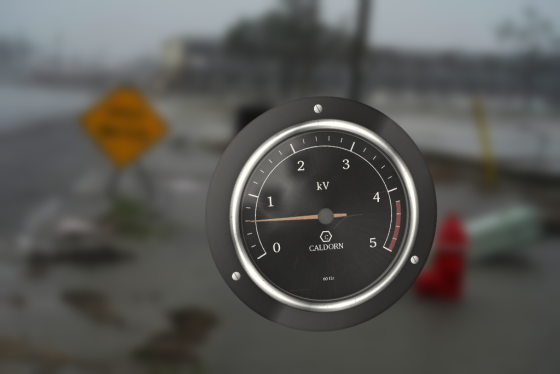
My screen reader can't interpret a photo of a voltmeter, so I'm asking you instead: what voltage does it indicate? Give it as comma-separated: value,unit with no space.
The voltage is 0.6,kV
